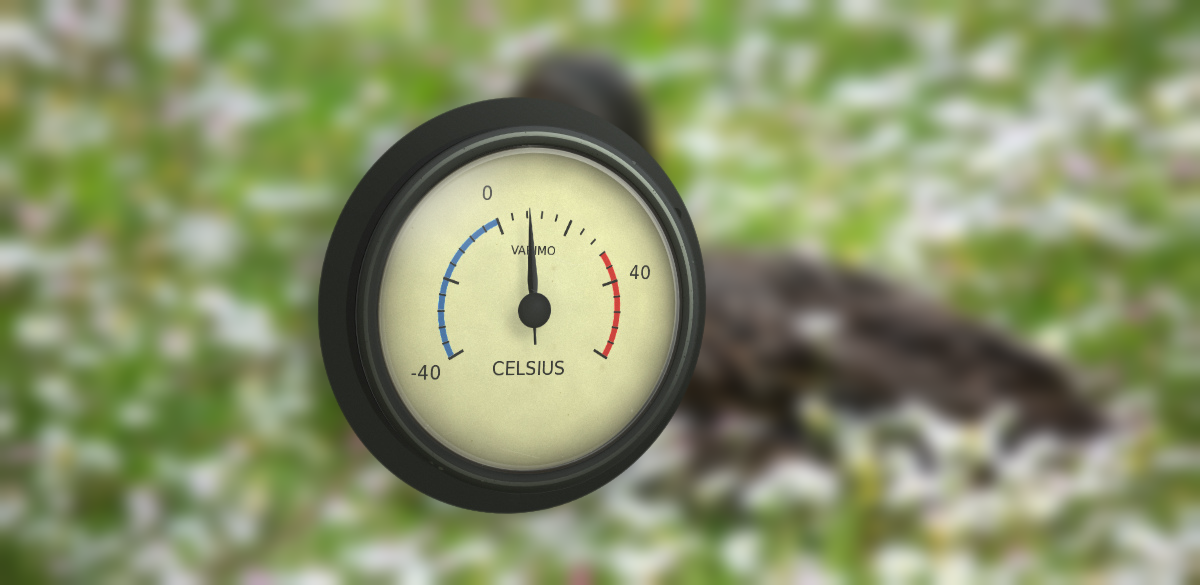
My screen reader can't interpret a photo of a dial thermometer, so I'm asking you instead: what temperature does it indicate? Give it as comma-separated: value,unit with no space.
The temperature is 8,°C
